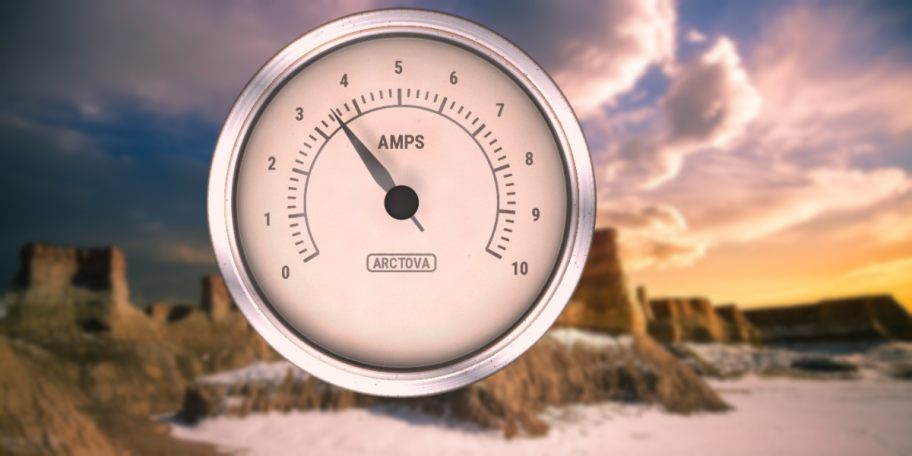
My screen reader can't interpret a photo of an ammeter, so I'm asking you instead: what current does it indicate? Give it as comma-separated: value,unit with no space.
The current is 3.5,A
